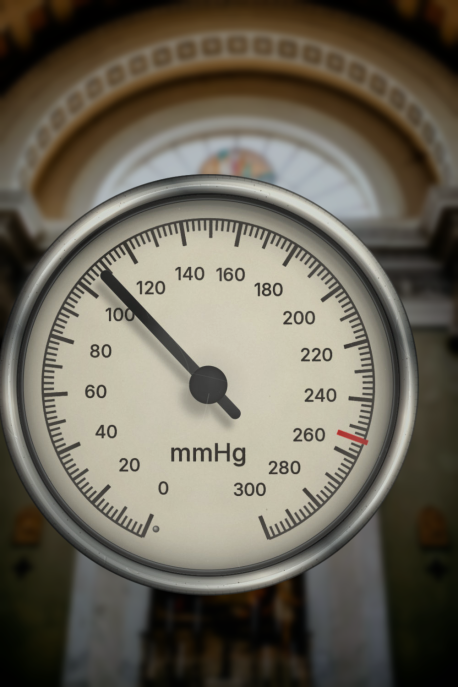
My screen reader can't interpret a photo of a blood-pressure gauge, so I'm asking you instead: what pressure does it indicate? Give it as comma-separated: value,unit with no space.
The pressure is 108,mmHg
